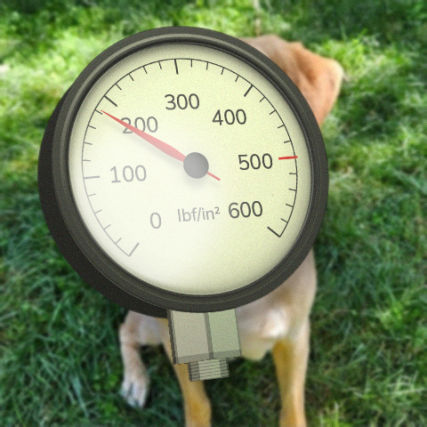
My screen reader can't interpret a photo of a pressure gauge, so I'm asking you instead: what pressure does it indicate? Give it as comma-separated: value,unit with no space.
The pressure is 180,psi
